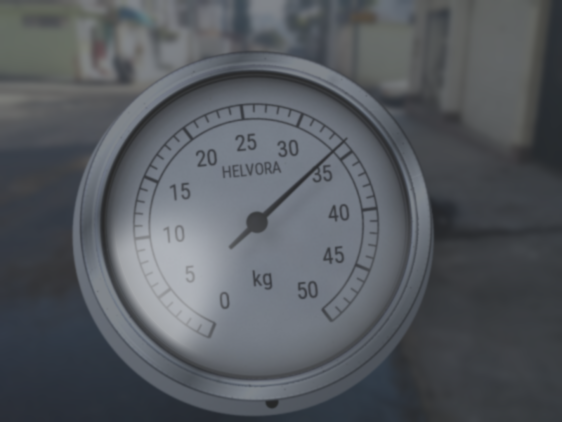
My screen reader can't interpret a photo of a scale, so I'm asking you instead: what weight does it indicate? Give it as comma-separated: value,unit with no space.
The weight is 34,kg
